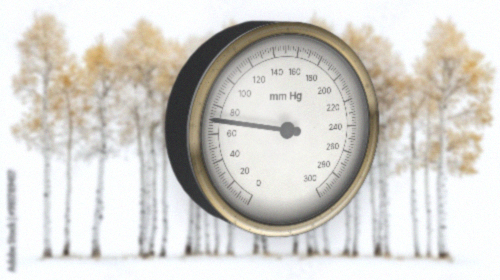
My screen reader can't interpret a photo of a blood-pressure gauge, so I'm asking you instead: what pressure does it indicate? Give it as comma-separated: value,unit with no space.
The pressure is 70,mmHg
